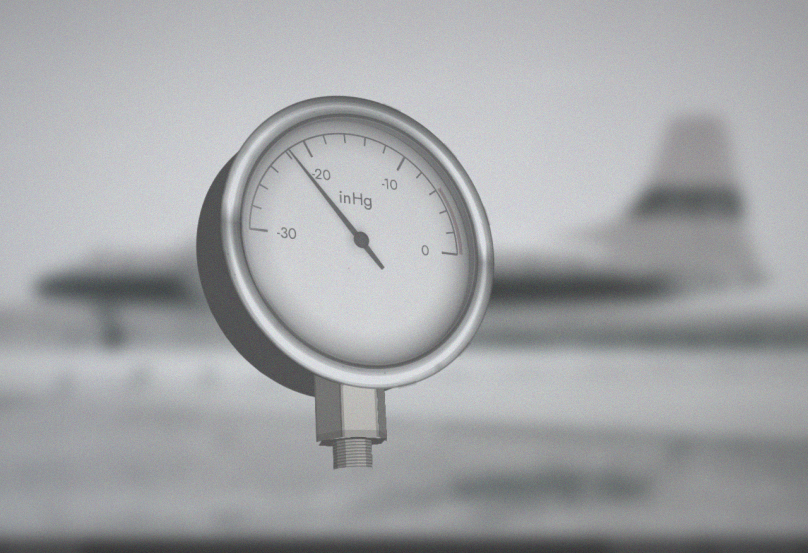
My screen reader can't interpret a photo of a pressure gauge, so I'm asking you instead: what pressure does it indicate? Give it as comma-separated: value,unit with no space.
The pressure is -22,inHg
